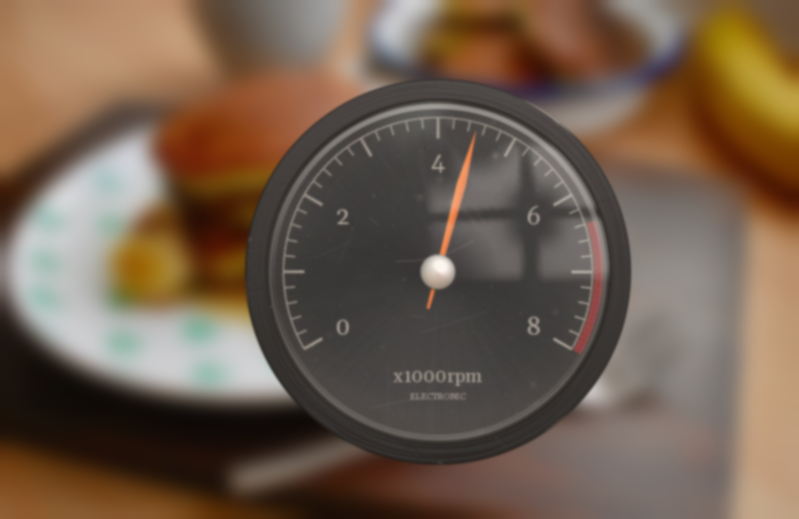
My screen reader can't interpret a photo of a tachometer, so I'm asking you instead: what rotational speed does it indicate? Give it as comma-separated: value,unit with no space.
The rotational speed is 4500,rpm
